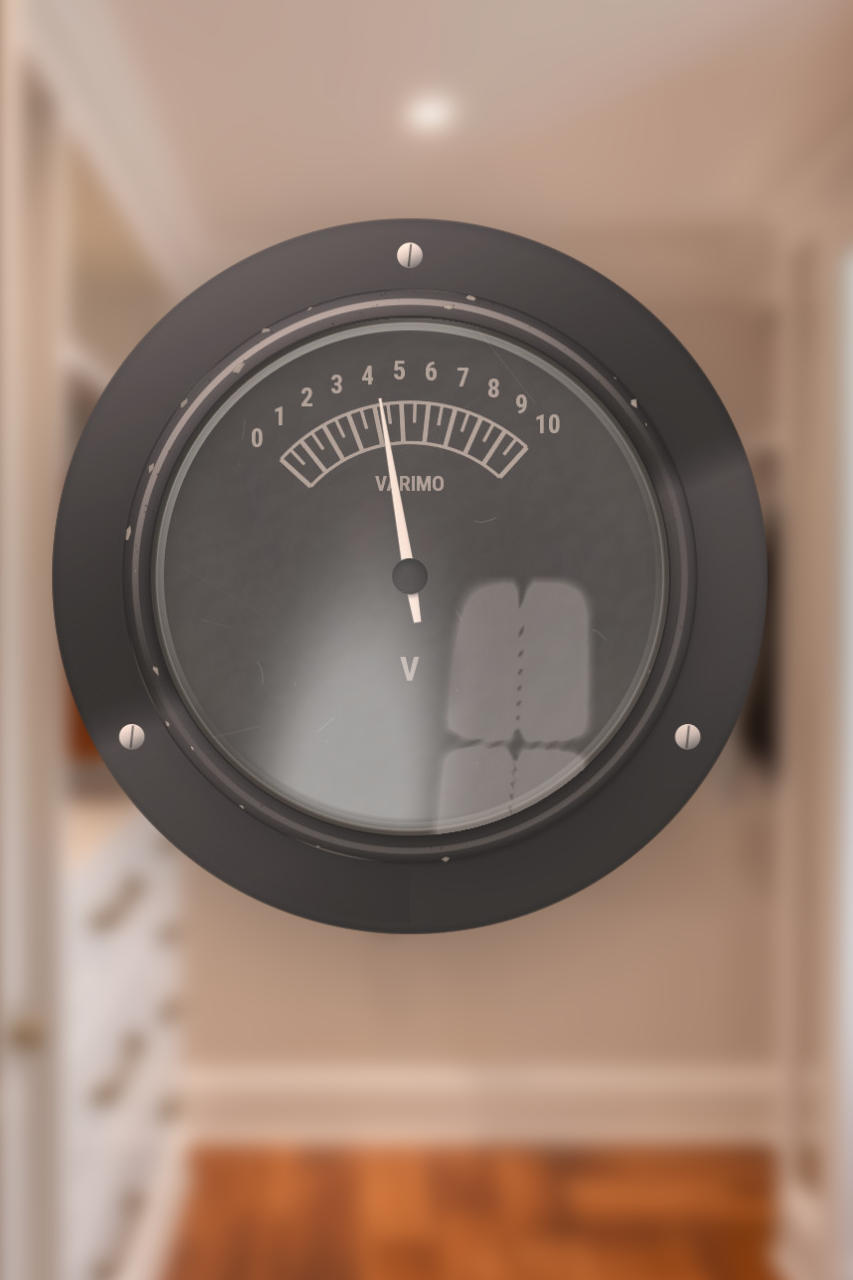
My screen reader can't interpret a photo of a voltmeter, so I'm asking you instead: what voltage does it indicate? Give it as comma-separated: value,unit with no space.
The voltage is 4.25,V
